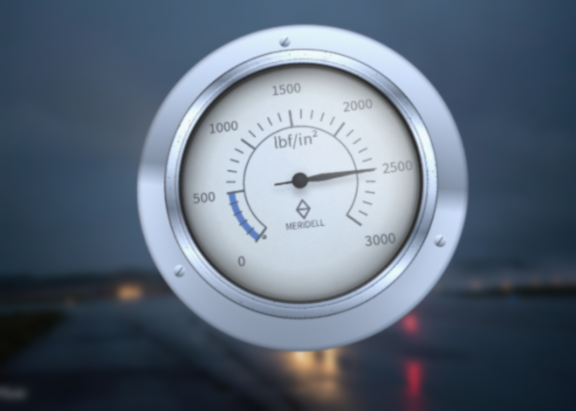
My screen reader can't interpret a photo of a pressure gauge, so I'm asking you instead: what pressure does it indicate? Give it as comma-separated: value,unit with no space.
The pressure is 2500,psi
